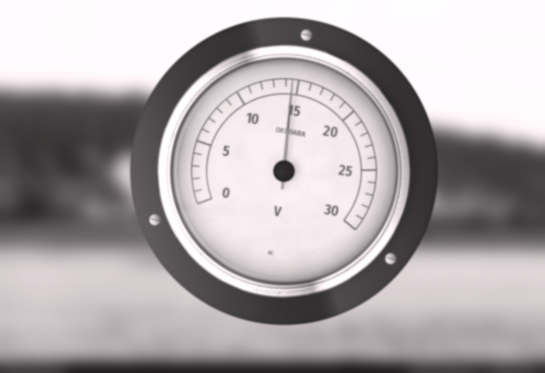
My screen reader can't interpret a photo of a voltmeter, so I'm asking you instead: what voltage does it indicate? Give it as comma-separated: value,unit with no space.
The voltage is 14.5,V
